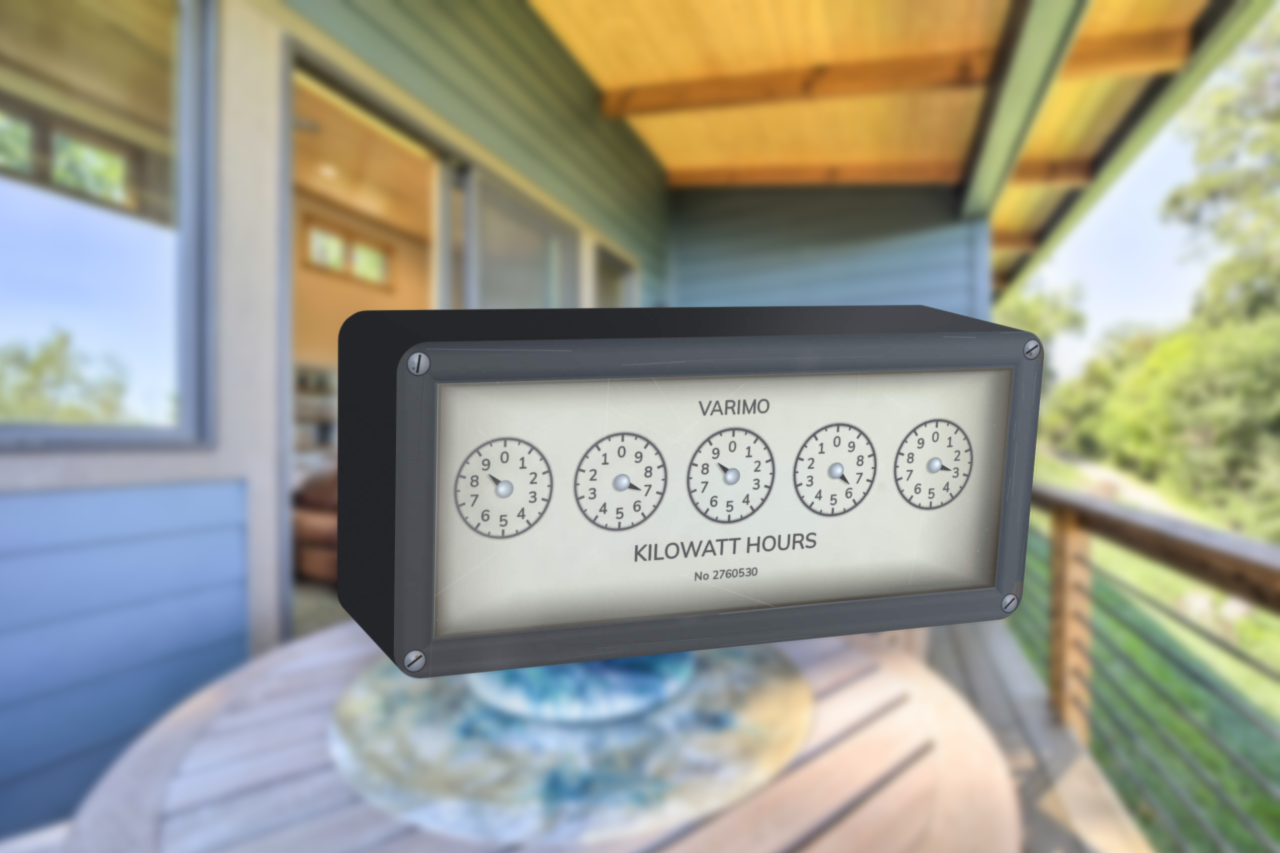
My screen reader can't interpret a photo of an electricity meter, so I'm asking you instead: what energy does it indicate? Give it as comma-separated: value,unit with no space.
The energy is 86863,kWh
